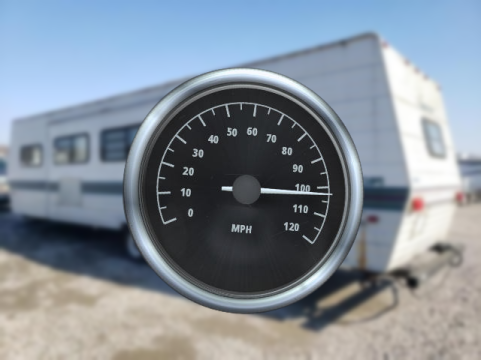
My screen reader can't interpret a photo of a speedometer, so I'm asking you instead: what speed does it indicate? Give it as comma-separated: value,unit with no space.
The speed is 102.5,mph
